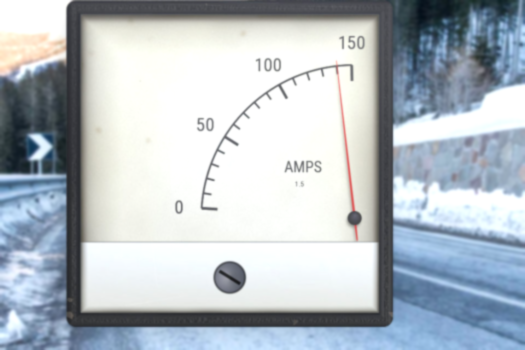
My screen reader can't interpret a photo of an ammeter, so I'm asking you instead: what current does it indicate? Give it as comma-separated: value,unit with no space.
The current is 140,A
